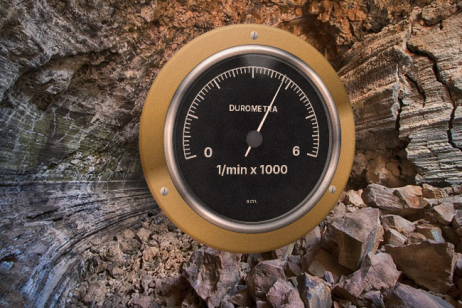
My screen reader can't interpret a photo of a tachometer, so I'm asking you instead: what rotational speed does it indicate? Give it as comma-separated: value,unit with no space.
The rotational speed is 3800,rpm
